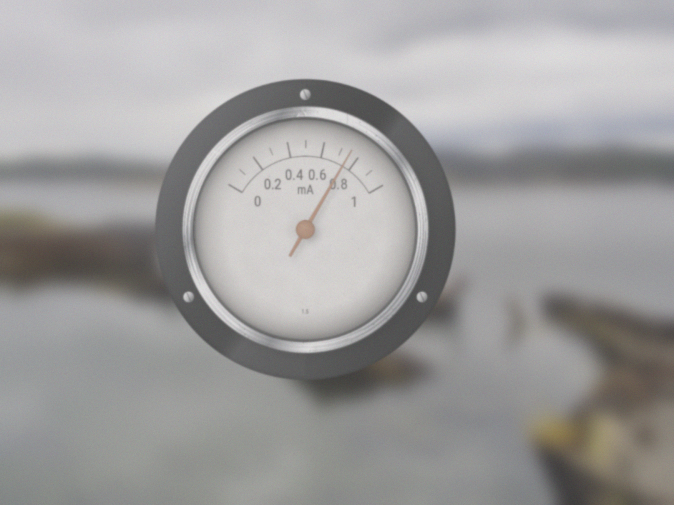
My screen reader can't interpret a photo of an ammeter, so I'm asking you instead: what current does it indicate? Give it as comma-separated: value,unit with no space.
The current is 0.75,mA
